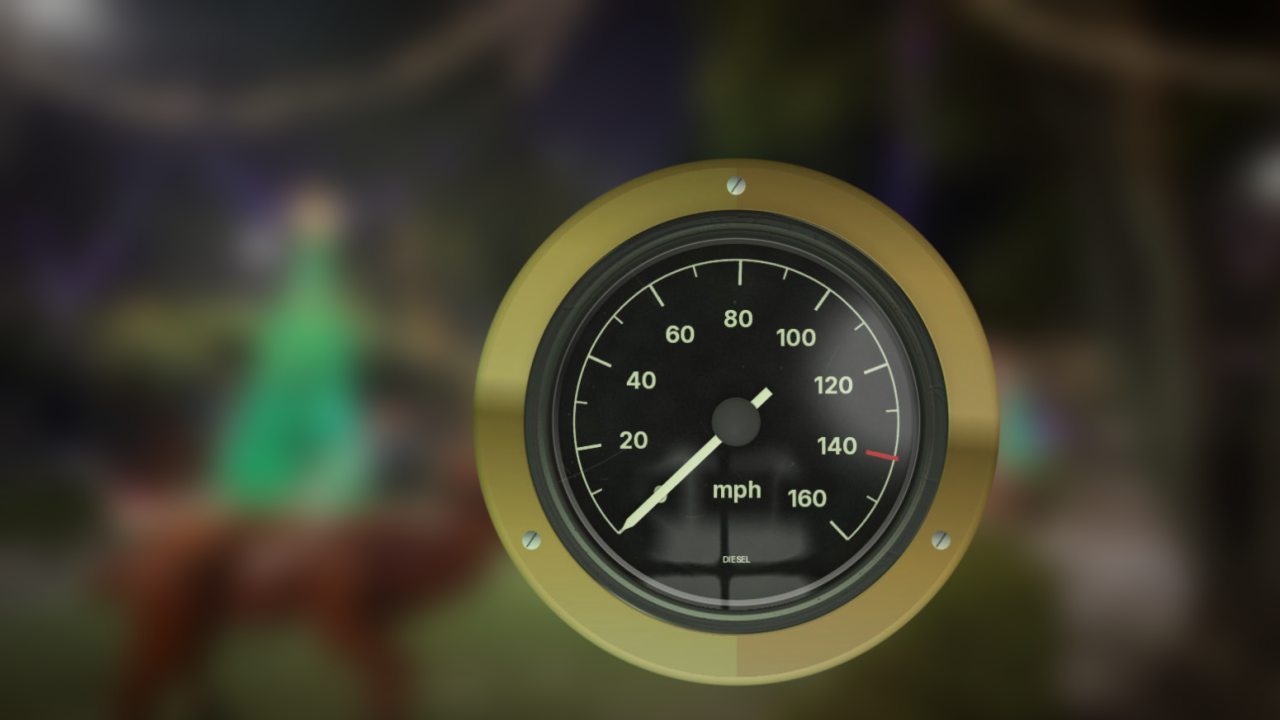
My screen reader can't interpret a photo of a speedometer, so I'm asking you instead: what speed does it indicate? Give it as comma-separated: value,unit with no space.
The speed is 0,mph
